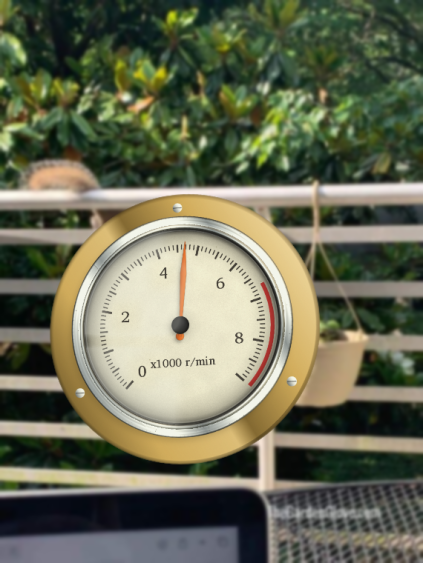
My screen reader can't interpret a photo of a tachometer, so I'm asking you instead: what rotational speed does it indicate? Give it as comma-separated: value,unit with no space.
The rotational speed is 4700,rpm
